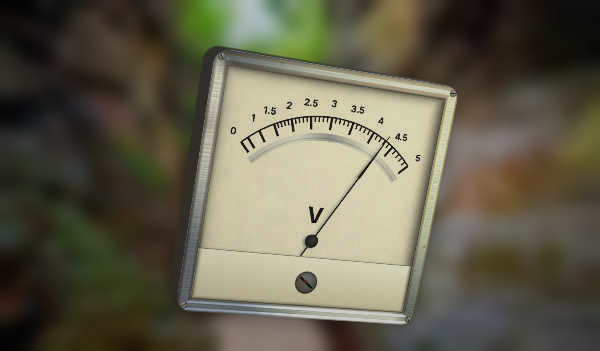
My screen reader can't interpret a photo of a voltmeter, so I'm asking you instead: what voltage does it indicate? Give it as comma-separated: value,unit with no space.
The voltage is 4.3,V
